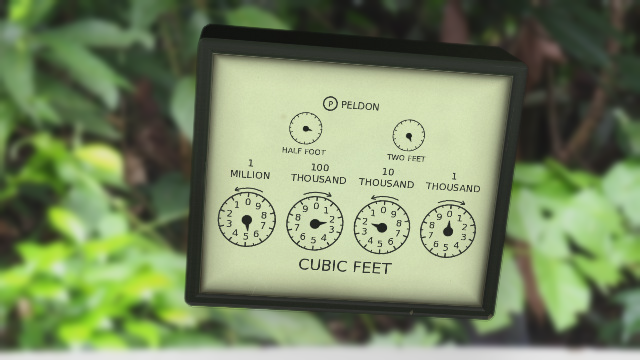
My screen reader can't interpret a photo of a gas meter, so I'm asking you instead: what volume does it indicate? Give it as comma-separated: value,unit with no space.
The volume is 522000,ft³
